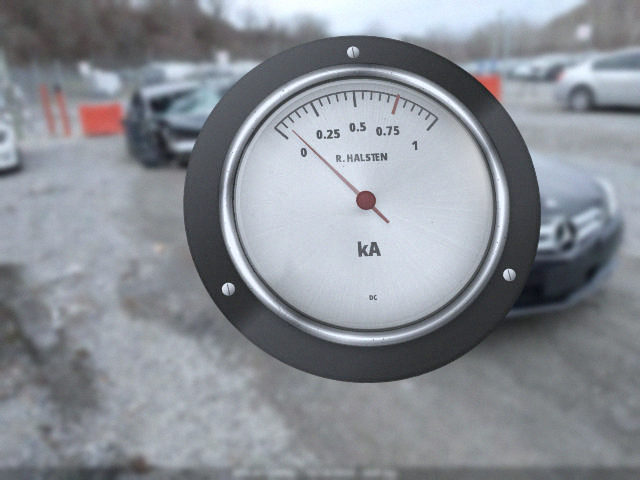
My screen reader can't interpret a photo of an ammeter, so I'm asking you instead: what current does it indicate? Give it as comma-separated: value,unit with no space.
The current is 0.05,kA
